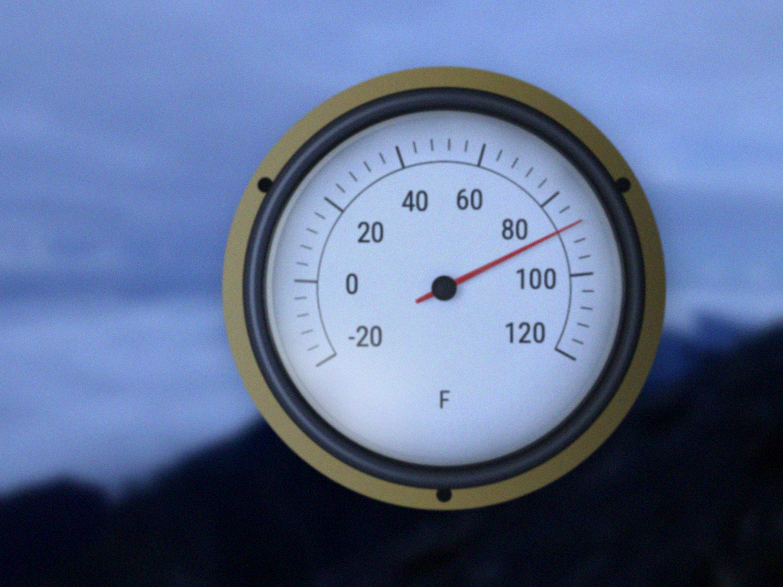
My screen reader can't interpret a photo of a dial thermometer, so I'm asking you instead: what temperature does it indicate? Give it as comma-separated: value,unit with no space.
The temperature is 88,°F
